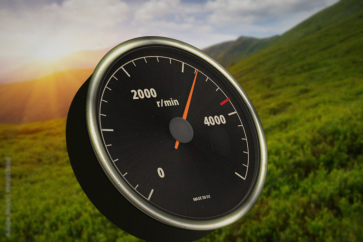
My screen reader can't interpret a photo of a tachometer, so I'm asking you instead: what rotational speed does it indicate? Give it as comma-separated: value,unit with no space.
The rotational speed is 3200,rpm
